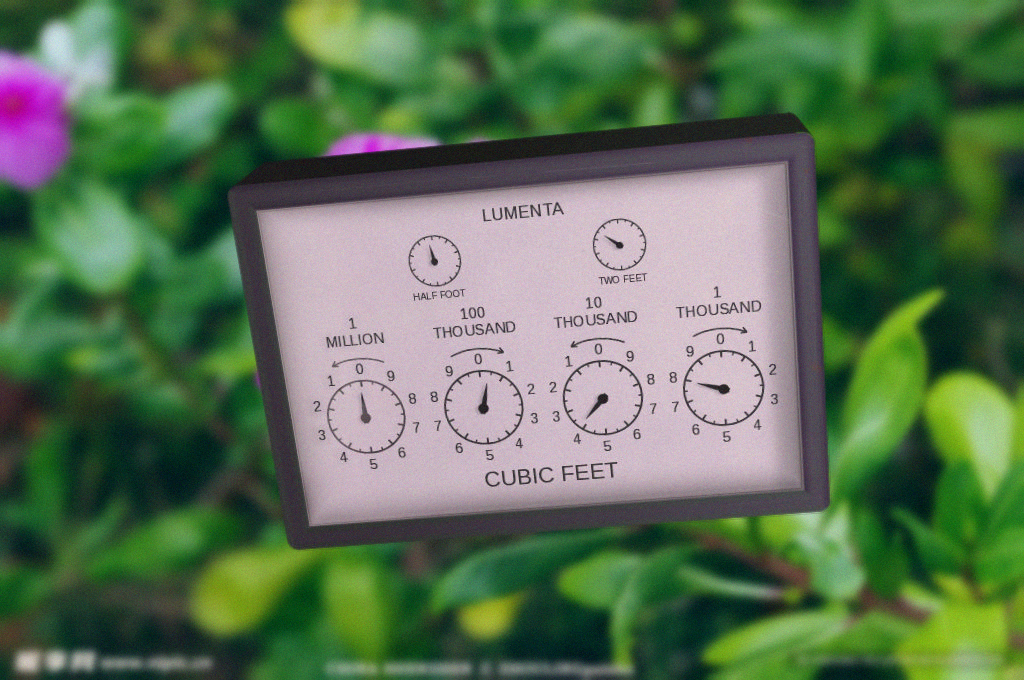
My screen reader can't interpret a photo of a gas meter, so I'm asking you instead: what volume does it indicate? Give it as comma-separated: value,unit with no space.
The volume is 3800,ft³
